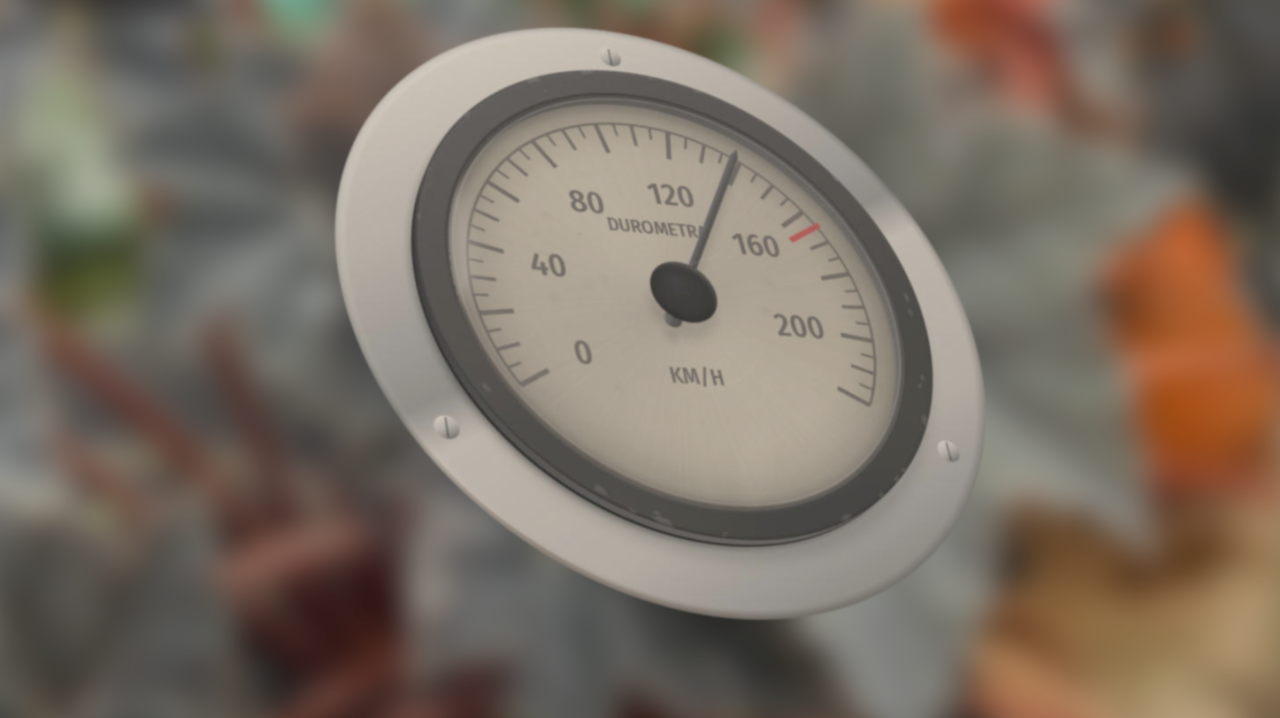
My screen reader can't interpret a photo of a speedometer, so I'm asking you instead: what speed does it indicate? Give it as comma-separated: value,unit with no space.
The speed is 137.5,km/h
